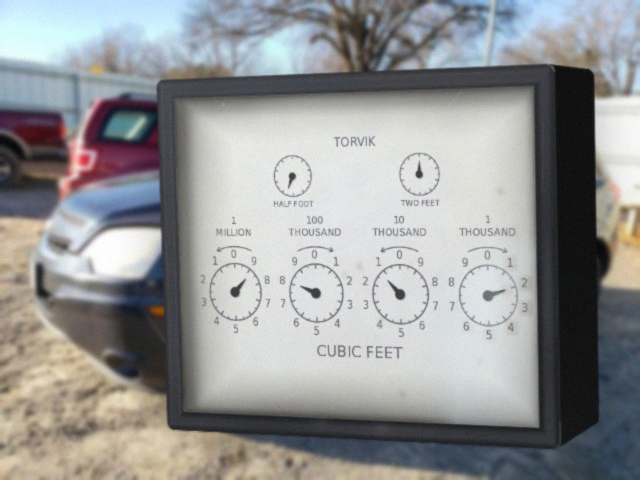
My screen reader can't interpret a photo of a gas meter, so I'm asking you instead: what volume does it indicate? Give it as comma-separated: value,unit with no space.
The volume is 881200,ft³
